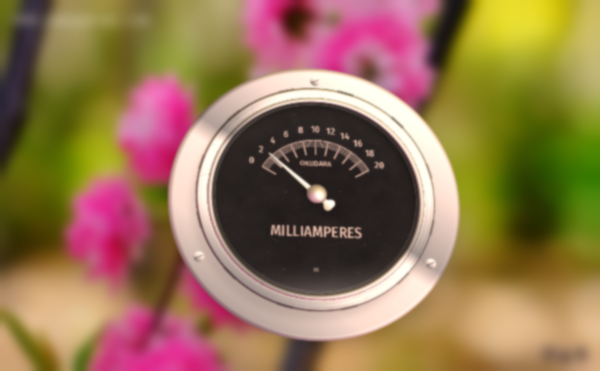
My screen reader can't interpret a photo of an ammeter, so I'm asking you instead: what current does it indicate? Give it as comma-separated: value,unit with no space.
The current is 2,mA
